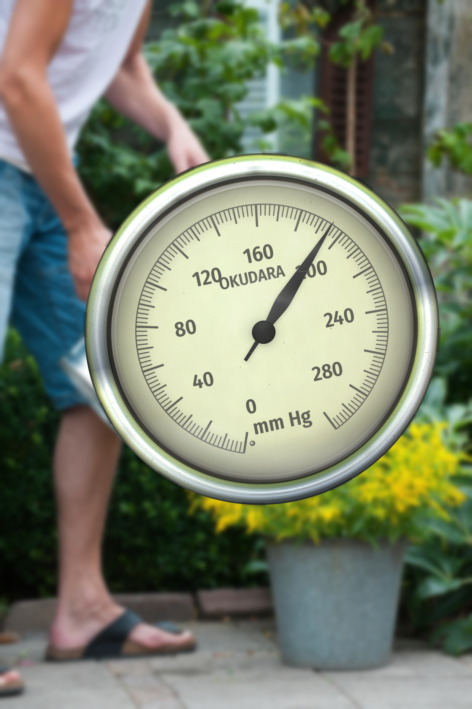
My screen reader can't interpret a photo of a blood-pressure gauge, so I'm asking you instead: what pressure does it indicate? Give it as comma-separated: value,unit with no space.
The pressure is 194,mmHg
